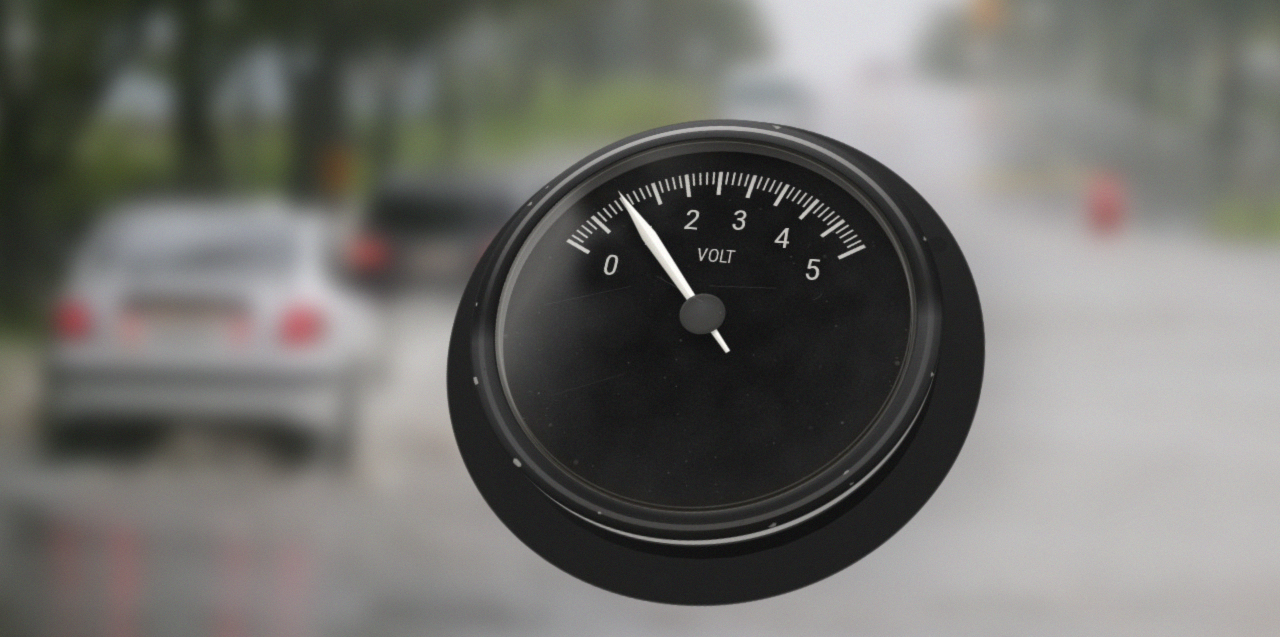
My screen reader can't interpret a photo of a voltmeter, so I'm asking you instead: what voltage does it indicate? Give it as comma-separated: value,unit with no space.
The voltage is 1,V
